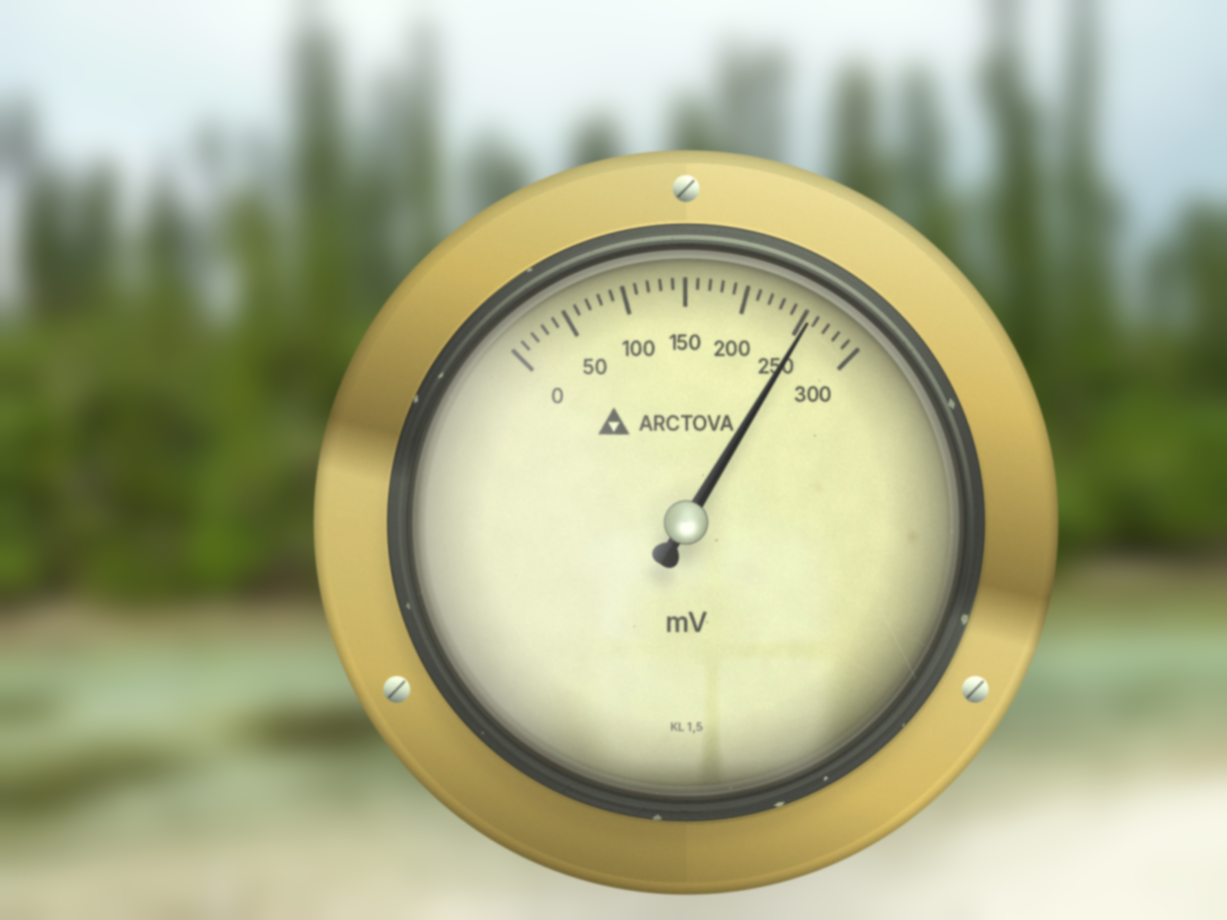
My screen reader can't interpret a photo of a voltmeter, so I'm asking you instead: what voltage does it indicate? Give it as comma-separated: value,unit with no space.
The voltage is 255,mV
